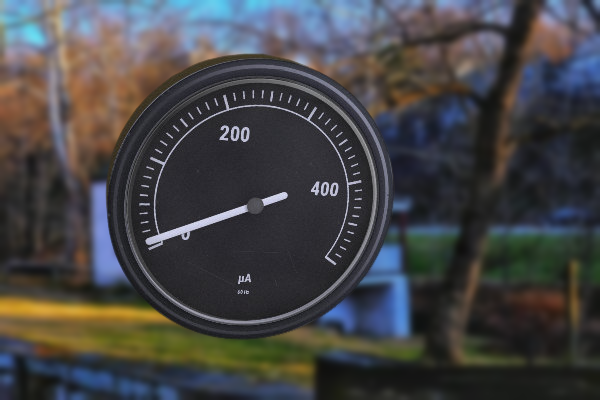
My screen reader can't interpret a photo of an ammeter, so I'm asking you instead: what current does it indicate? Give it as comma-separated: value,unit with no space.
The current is 10,µA
